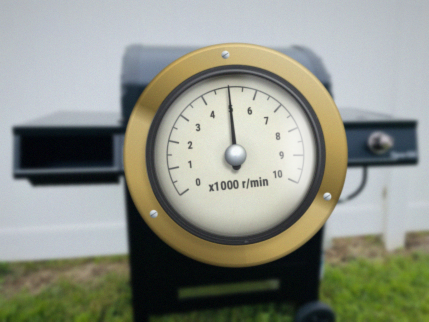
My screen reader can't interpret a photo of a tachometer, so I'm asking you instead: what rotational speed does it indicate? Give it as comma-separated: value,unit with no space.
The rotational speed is 5000,rpm
